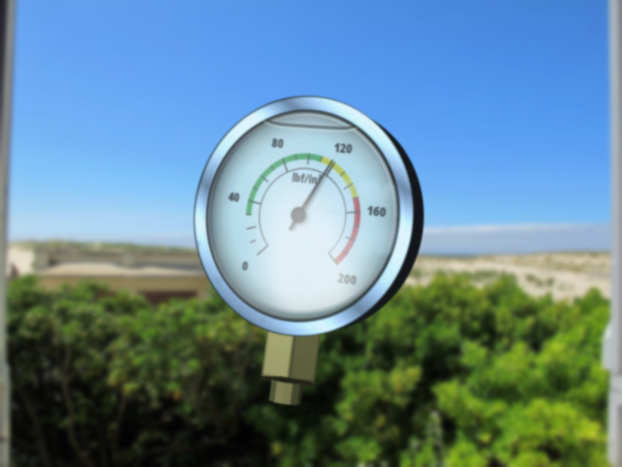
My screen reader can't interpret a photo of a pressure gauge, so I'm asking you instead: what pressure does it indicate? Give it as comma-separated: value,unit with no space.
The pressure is 120,psi
